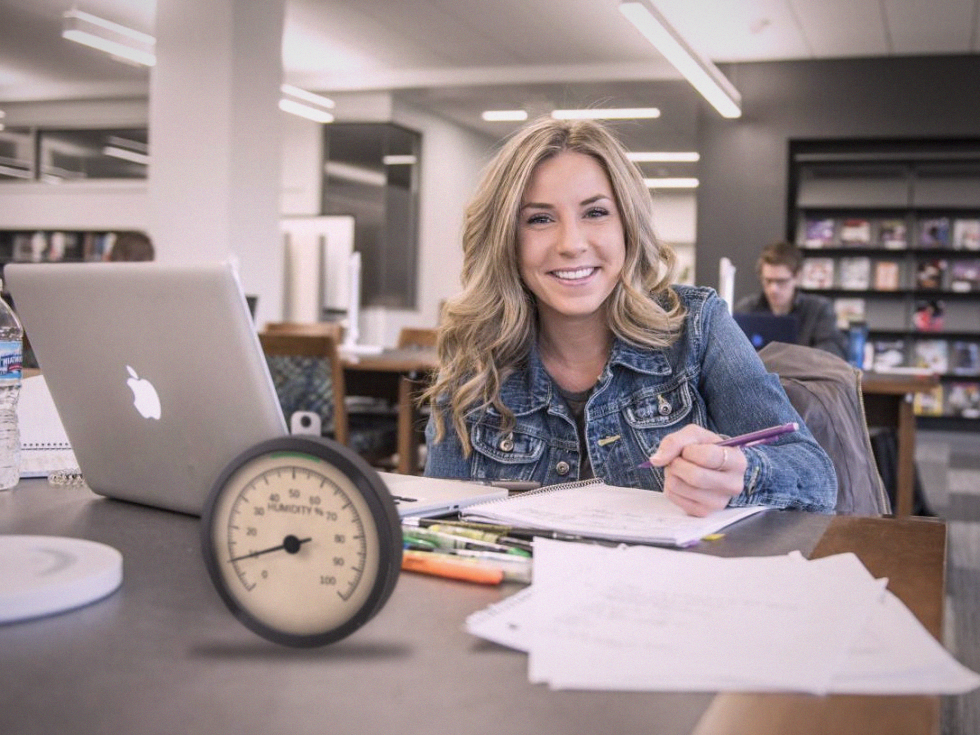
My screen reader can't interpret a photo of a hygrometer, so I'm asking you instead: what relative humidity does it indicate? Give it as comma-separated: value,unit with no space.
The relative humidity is 10,%
